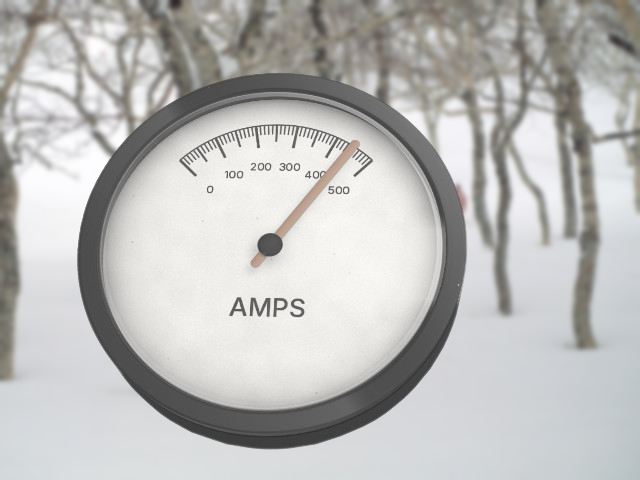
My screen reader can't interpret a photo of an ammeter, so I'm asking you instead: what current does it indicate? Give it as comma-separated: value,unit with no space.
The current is 450,A
